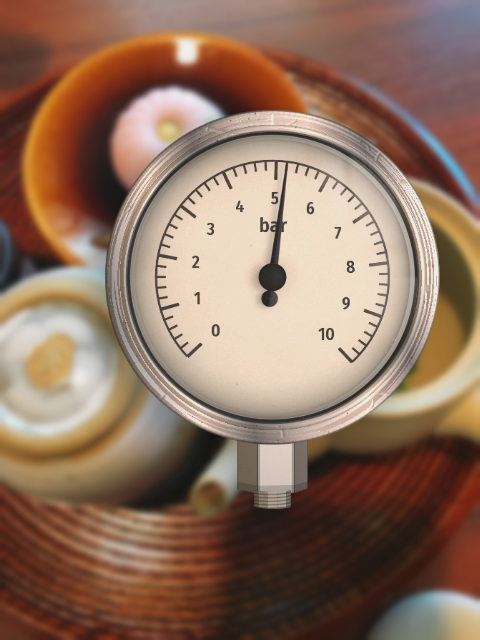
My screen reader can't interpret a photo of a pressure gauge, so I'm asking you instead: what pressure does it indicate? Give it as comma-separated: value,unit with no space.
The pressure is 5.2,bar
